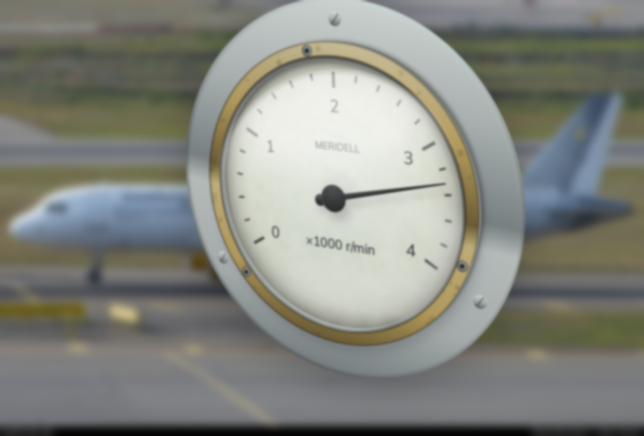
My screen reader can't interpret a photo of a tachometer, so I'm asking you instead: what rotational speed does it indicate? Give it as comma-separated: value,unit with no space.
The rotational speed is 3300,rpm
